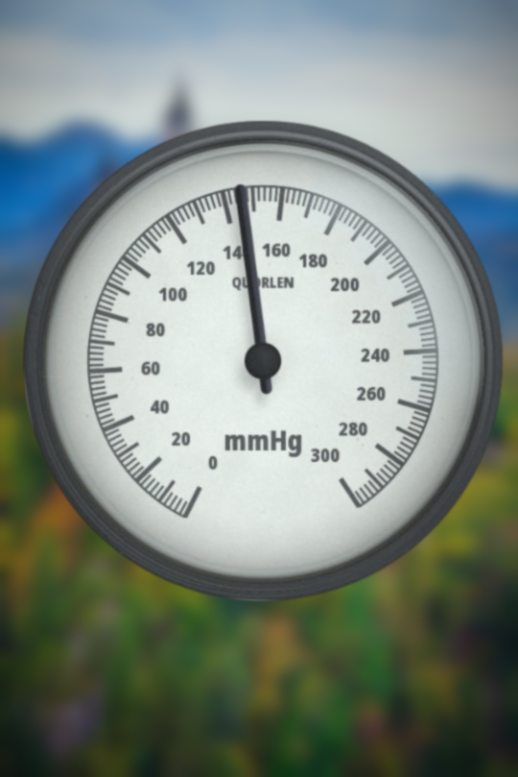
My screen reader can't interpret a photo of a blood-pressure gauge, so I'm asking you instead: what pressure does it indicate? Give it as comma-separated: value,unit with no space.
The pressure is 146,mmHg
